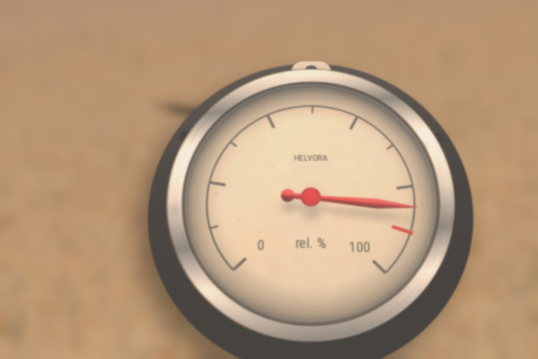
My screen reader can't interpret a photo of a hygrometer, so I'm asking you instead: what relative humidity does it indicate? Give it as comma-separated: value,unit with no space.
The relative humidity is 85,%
